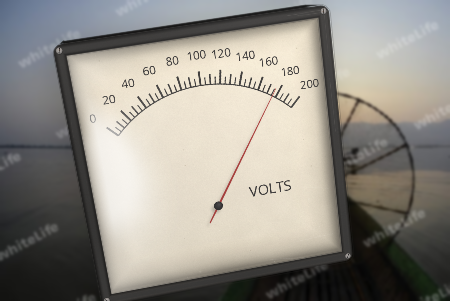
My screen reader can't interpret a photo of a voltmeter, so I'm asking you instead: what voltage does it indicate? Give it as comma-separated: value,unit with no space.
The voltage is 175,V
